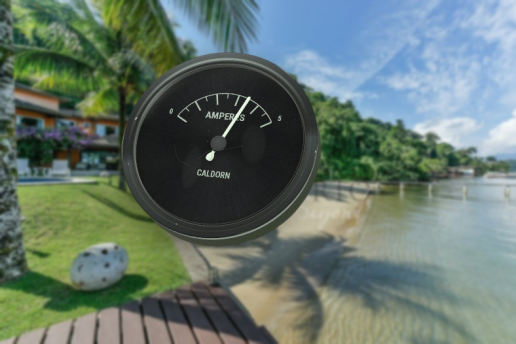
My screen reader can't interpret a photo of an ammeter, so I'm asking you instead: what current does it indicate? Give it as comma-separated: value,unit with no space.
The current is 3.5,A
